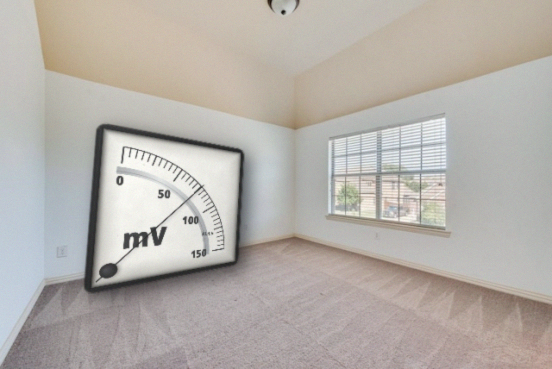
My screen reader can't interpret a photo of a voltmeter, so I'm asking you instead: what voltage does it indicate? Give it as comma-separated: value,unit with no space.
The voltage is 75,mV
